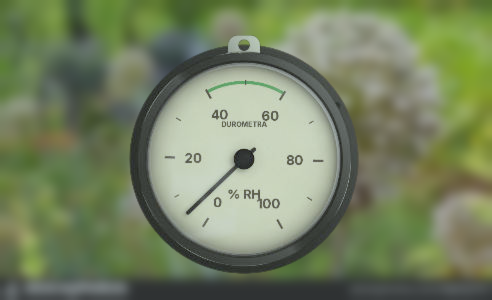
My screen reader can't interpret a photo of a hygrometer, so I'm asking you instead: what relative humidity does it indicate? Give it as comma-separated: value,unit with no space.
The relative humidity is 5,%
